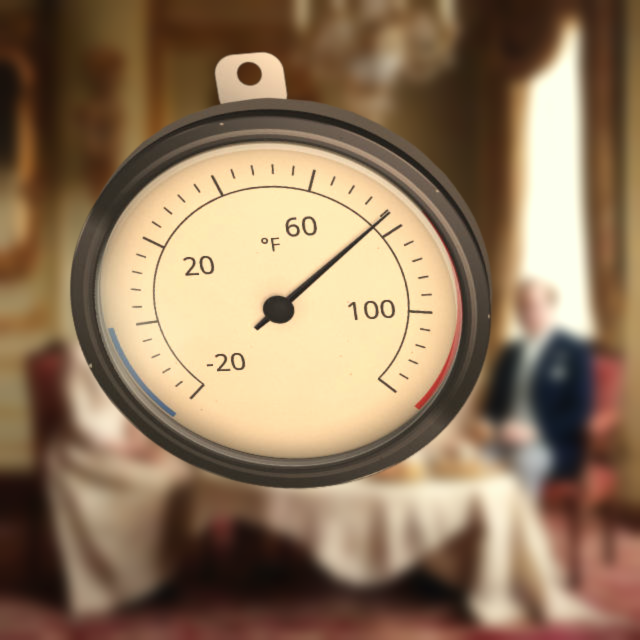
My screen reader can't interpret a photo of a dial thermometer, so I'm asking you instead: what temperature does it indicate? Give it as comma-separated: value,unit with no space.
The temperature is 76,°F
